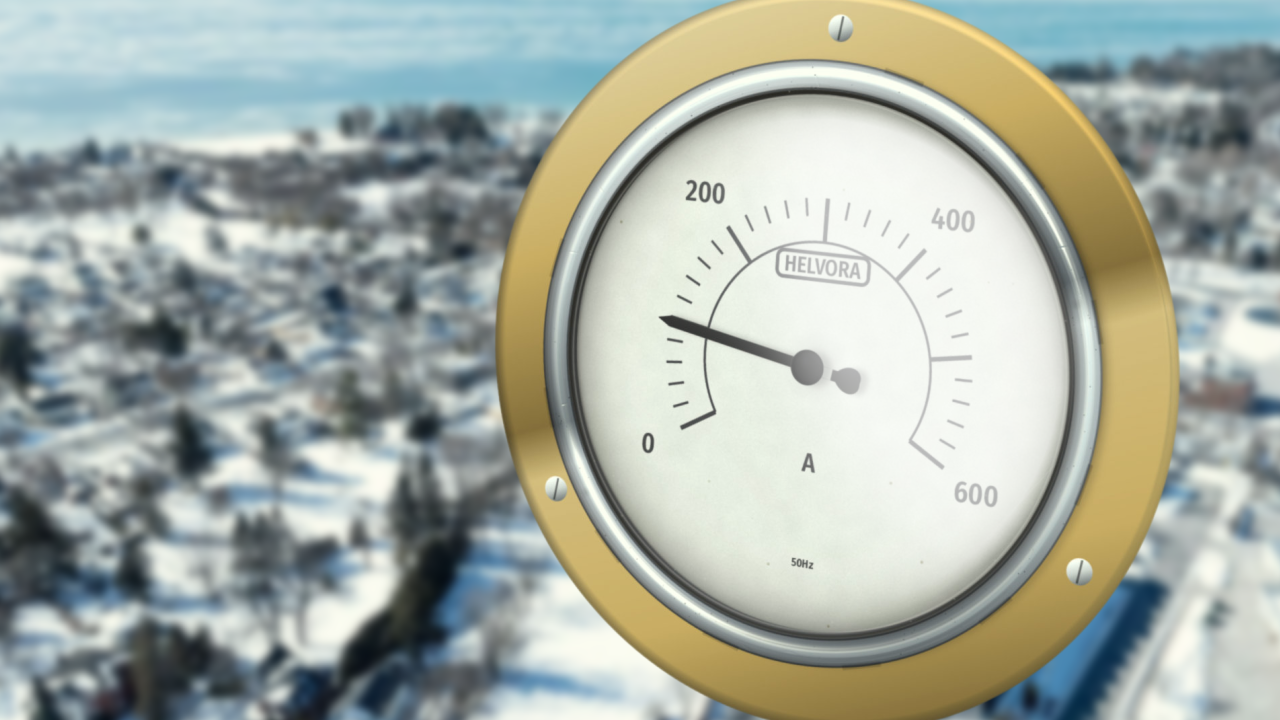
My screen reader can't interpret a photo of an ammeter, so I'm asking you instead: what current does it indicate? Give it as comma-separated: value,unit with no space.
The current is 100,A
